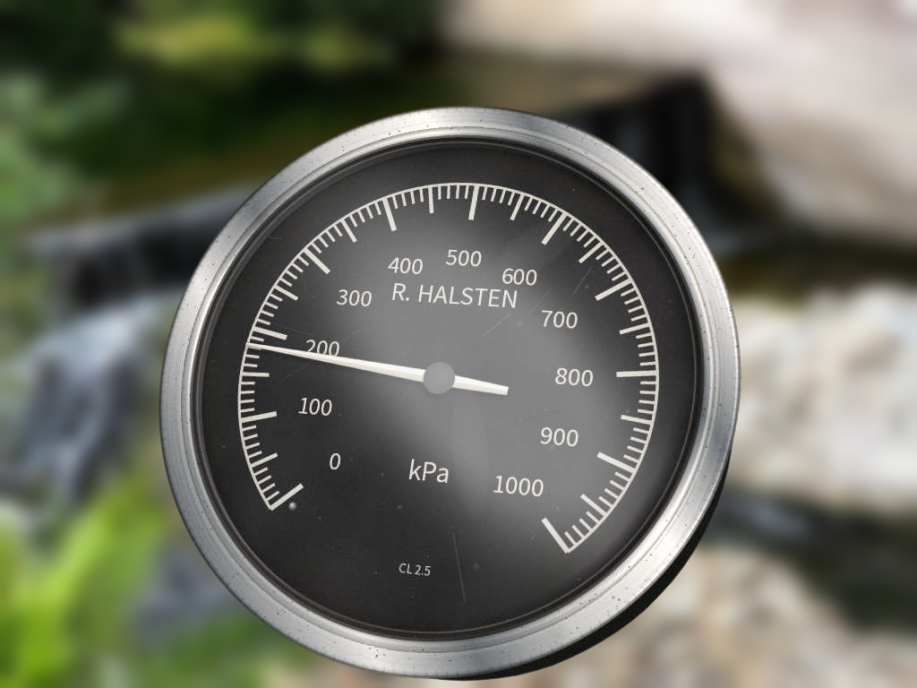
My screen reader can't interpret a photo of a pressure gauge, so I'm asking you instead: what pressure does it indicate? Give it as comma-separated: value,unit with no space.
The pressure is 180,kPa
